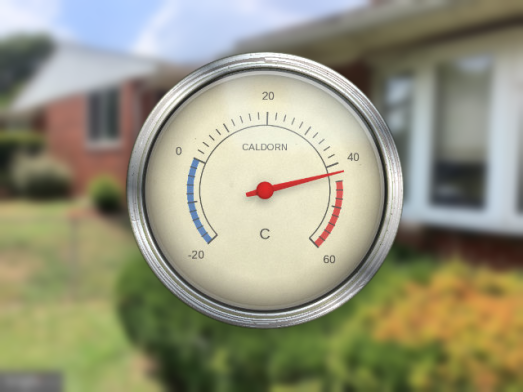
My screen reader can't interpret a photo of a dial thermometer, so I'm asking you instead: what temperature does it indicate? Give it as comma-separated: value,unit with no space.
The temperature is 42,°C
